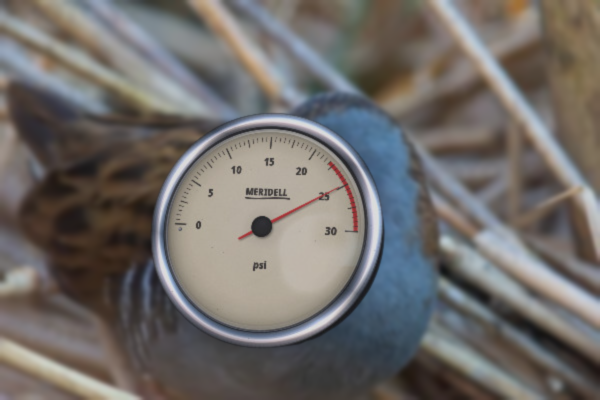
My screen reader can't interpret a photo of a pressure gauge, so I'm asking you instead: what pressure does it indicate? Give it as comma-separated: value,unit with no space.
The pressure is 25,psi
